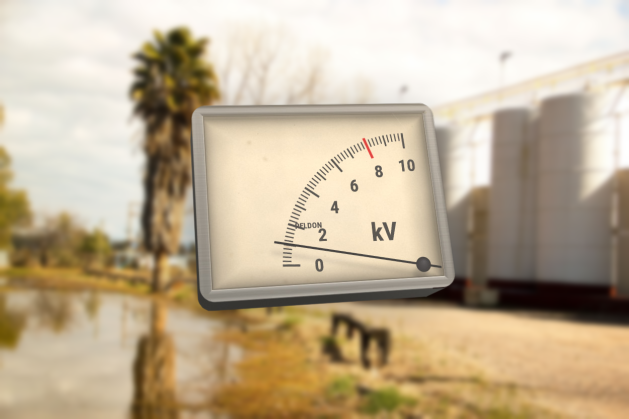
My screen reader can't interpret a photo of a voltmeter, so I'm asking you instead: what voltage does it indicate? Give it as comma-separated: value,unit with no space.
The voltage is 1,kV
